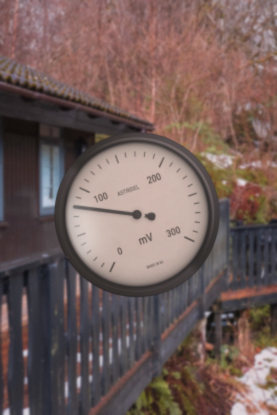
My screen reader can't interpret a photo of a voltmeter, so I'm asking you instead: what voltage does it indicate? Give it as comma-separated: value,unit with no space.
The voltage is 80,mV
